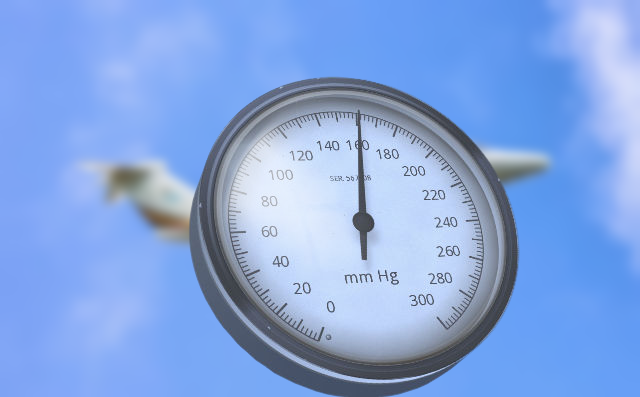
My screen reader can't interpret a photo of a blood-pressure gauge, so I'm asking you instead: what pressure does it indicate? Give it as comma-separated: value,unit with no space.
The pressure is 160,mmHg
